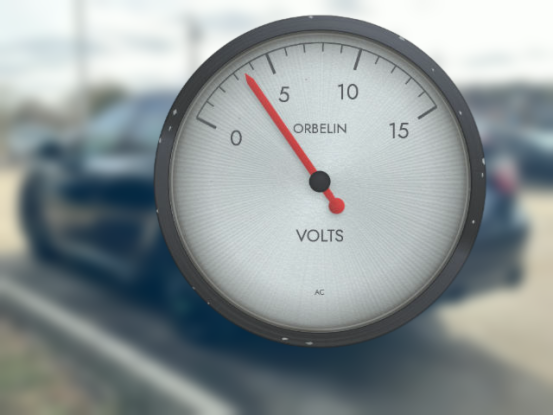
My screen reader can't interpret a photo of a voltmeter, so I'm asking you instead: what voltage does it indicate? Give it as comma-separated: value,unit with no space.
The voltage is 3.5,V
